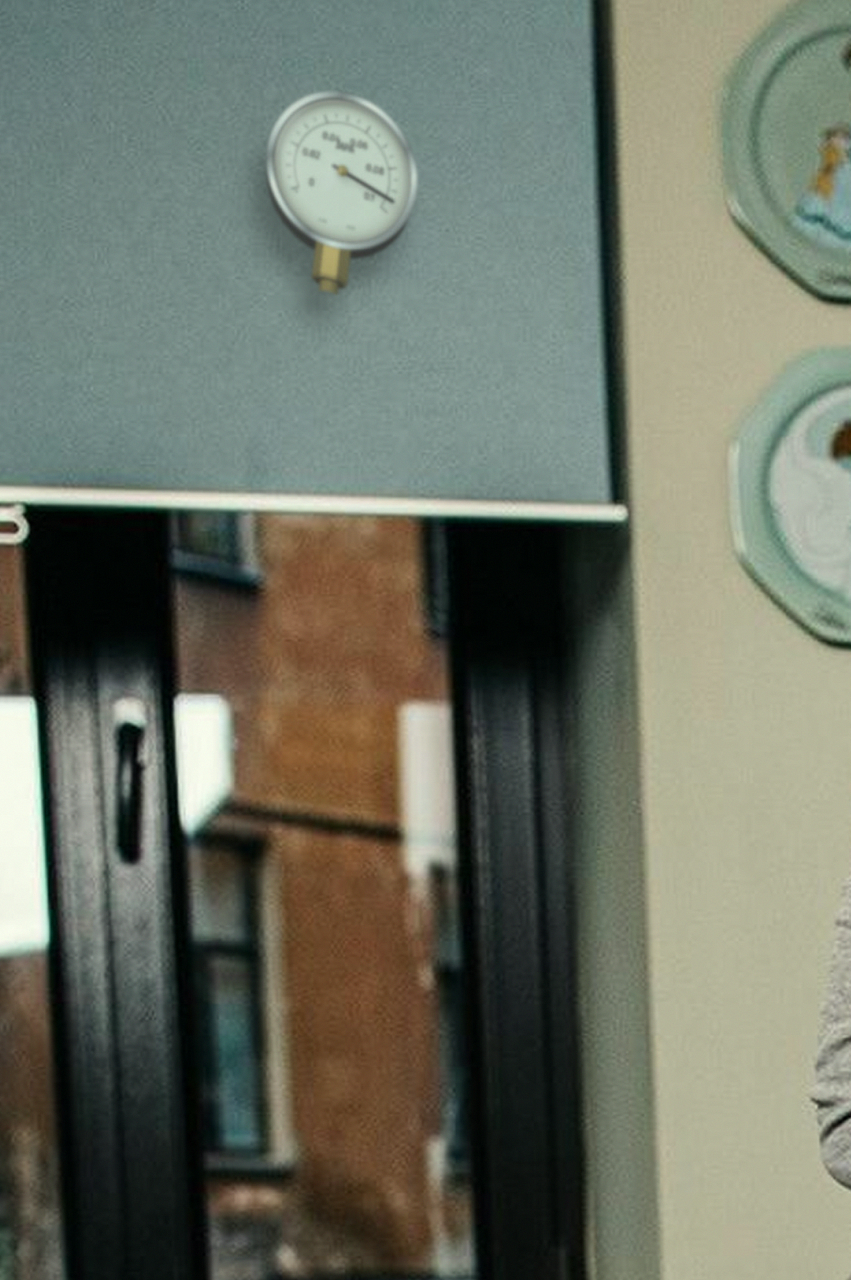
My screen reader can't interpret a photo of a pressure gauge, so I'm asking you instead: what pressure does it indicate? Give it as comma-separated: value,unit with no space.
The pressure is 0.095,MPa
